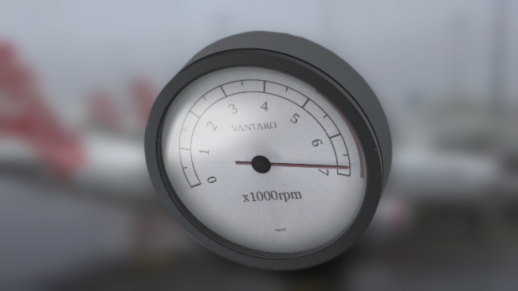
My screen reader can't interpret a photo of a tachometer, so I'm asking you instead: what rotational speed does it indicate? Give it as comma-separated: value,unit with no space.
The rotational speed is 6750,rpm
